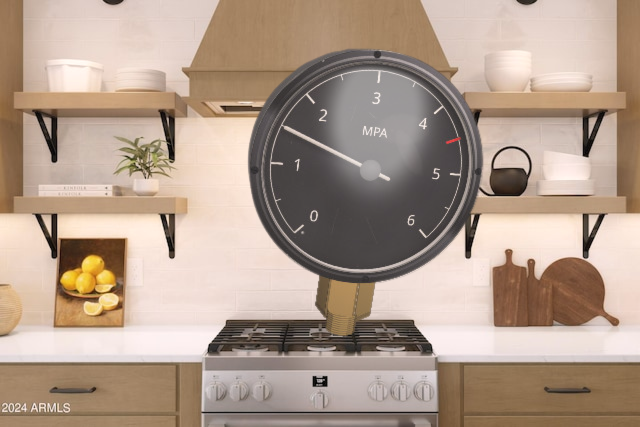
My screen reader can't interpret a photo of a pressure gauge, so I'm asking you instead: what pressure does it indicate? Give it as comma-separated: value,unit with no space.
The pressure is 1.5,MPa
